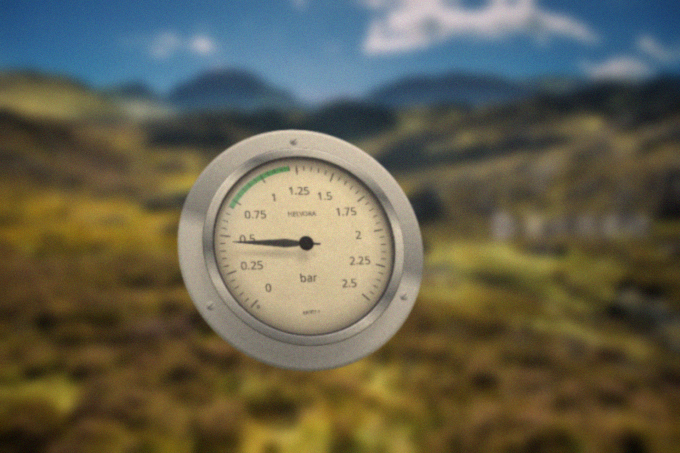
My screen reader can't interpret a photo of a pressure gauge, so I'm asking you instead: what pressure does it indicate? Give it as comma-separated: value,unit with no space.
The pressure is 0.45,bar
